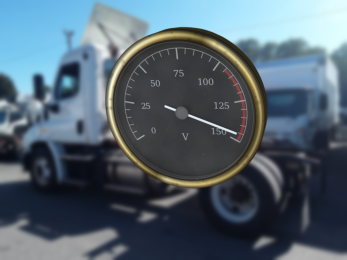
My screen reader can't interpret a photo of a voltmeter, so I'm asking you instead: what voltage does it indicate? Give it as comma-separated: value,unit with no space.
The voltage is 145,V
